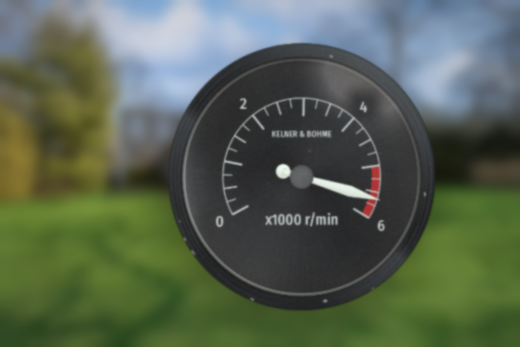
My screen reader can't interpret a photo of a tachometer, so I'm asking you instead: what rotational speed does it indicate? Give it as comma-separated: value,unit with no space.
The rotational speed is 5625,rpm
